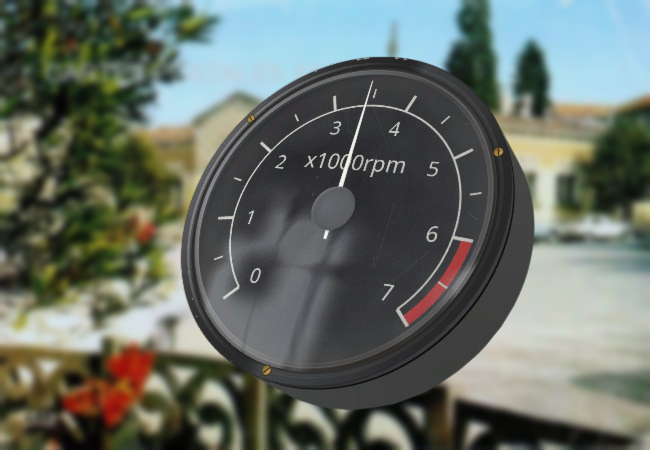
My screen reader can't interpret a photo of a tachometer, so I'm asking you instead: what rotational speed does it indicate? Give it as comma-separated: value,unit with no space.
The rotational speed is 3500,rpm
